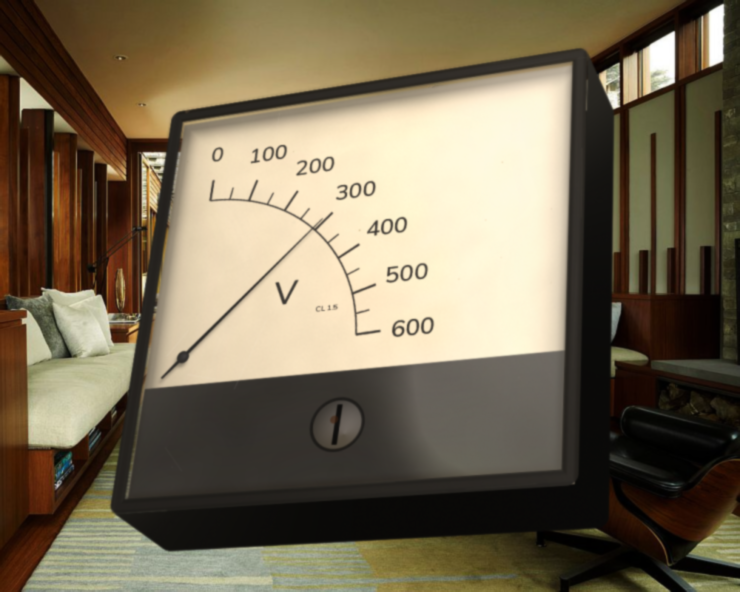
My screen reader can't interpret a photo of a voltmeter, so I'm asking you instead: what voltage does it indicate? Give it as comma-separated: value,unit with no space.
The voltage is 300,V
